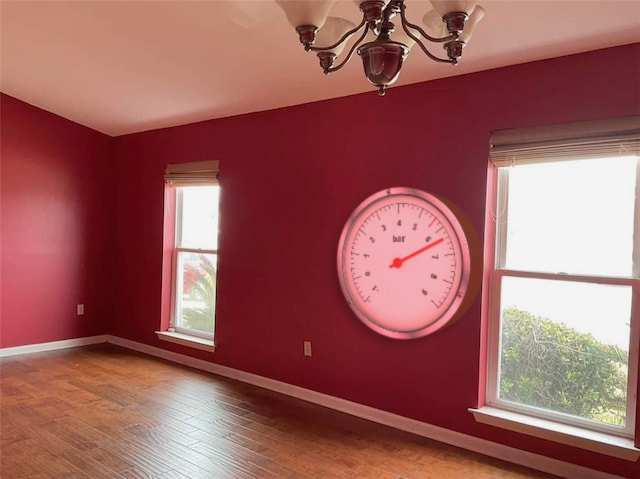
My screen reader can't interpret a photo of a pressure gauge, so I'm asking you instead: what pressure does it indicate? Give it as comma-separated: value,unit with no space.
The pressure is 6.4,bar
